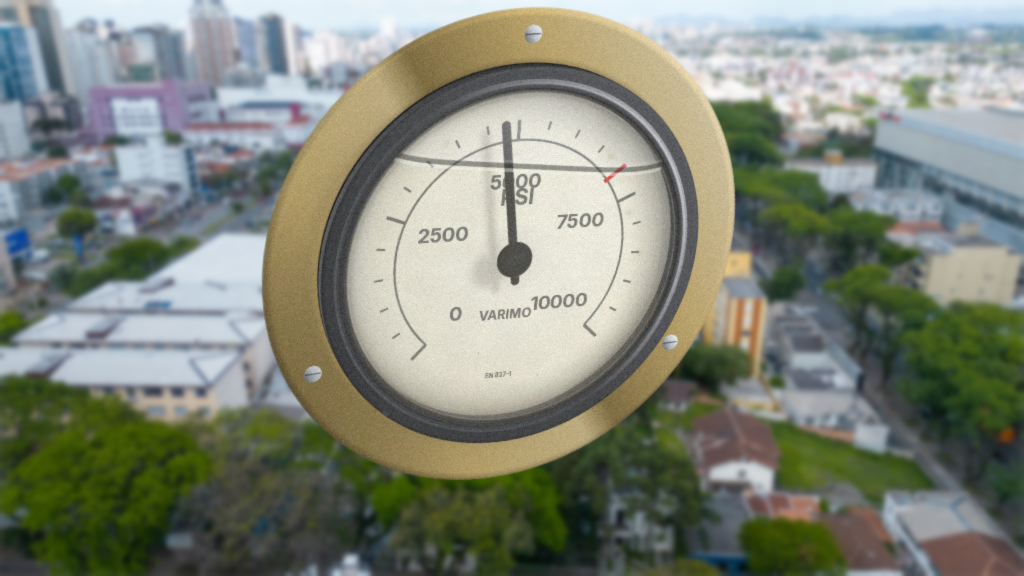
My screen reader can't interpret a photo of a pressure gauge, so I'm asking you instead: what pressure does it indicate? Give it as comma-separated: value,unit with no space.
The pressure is 4750,psi
